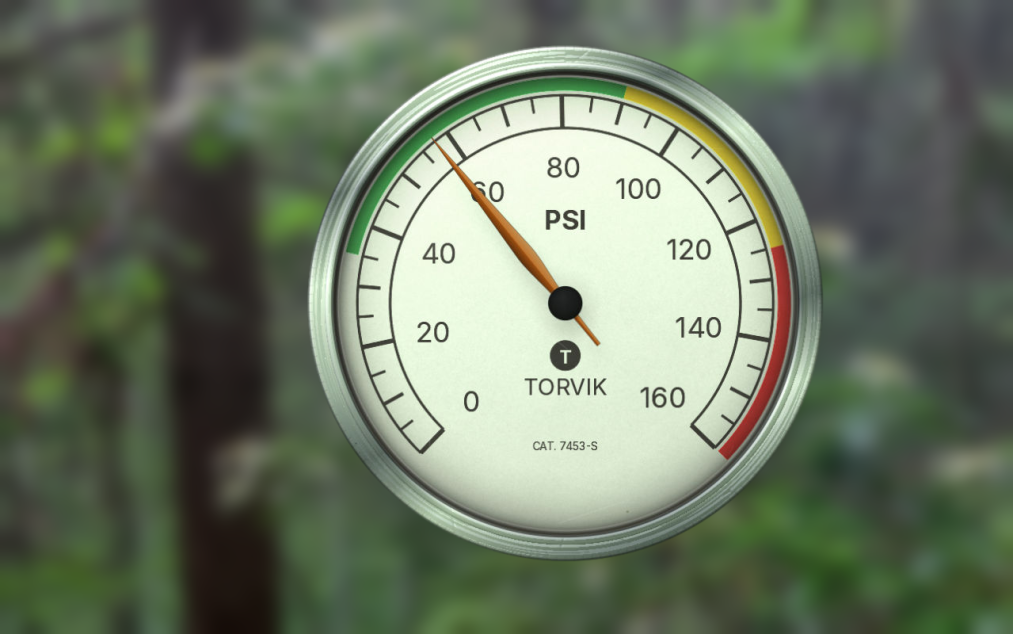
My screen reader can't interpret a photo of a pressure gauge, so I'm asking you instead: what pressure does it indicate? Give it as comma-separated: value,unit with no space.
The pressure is 57.5,psi
